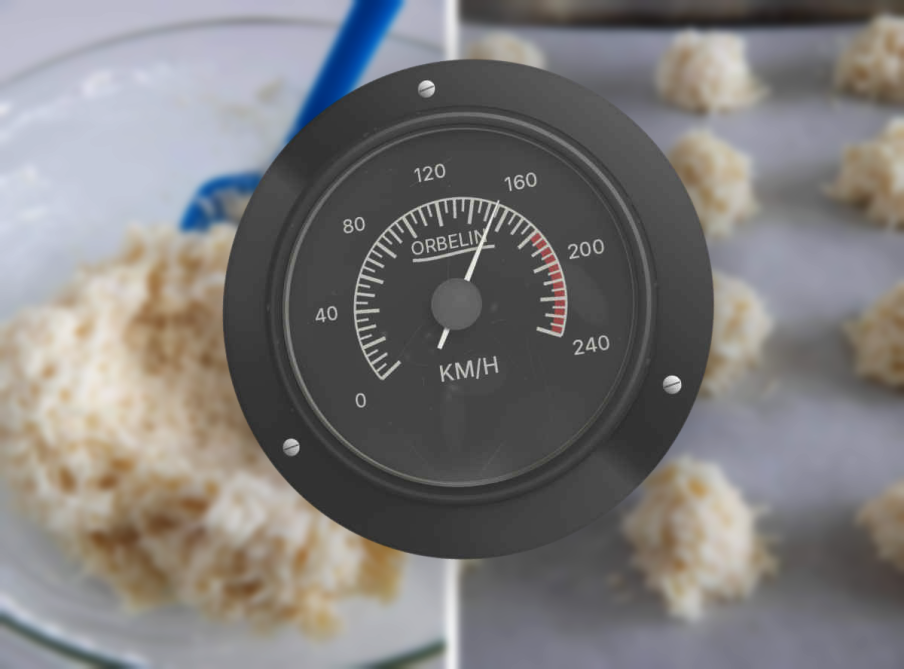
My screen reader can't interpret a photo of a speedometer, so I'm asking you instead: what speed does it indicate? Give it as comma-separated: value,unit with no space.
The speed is 155,km/h
